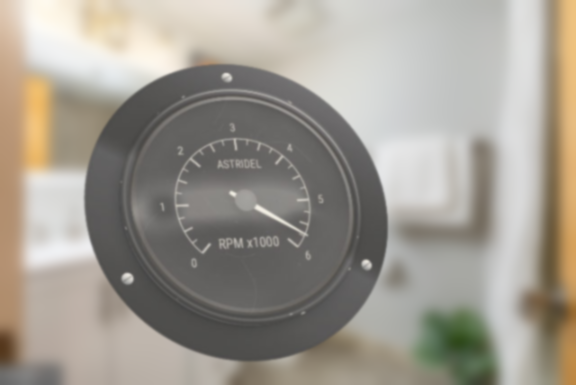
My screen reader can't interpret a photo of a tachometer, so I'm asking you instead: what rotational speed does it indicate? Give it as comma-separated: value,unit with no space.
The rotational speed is 5750,rpm
